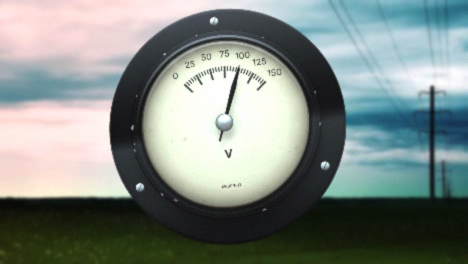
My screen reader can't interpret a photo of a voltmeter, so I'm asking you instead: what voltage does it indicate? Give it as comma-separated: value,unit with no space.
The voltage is 100,V
